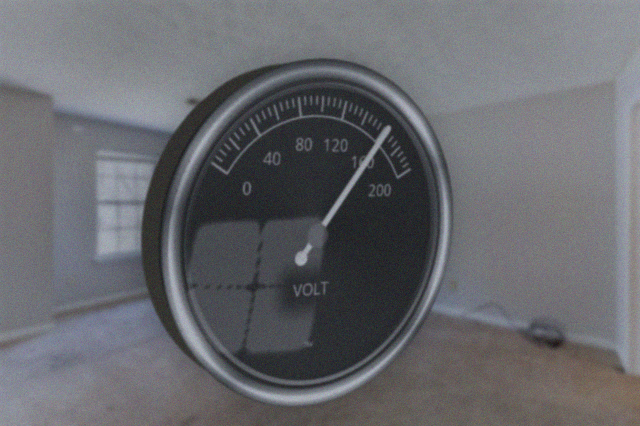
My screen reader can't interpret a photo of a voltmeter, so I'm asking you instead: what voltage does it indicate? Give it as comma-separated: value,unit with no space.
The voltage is 160,V
